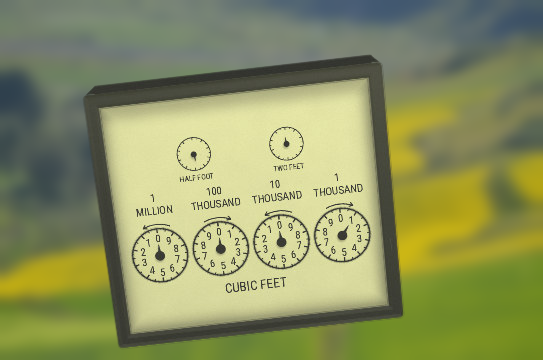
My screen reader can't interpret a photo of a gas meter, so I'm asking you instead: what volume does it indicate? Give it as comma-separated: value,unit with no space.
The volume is 100,ft³
